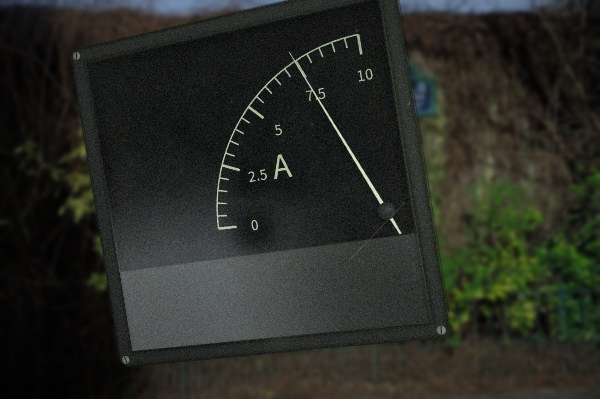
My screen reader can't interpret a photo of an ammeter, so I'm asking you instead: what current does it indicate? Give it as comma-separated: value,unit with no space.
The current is 7.5,A
